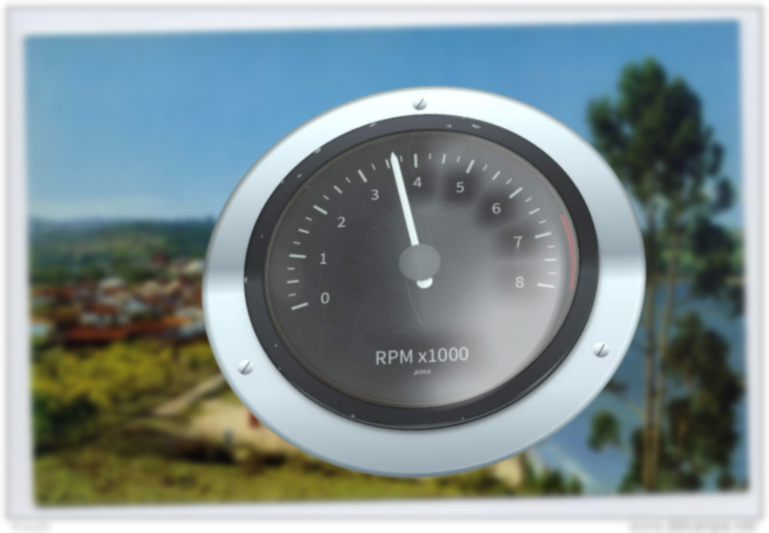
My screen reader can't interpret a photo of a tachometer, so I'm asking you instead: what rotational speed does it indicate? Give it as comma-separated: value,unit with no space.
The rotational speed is 3625,rpm
